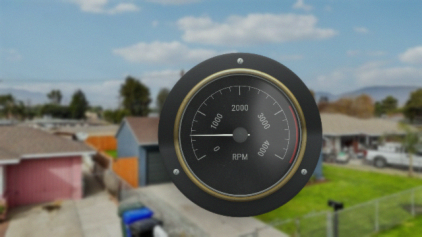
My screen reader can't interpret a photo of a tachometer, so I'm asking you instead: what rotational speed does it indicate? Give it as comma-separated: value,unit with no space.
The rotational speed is 500,rpm
